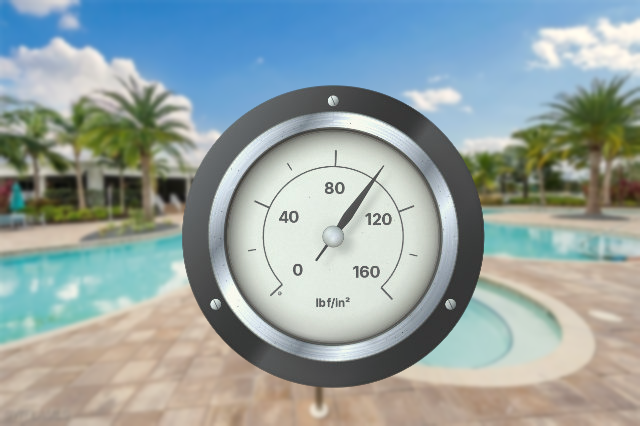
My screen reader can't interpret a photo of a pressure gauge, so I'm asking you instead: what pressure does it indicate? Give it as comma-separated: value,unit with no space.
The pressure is 100,psi
